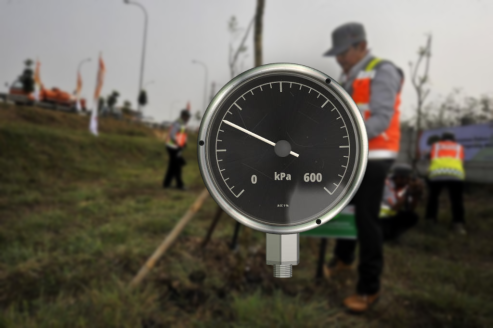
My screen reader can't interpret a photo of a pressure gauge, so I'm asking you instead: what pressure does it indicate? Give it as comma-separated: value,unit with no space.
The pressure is 160,kPa
